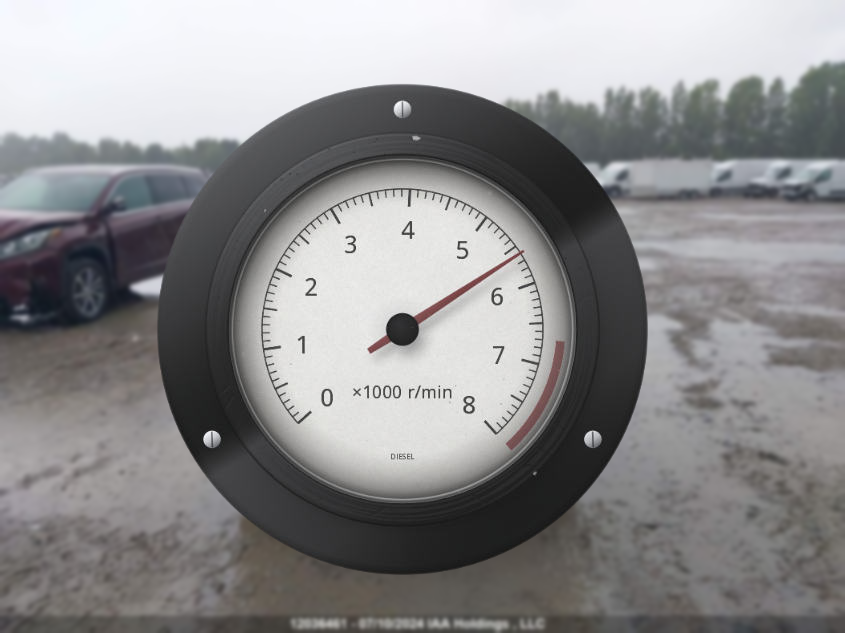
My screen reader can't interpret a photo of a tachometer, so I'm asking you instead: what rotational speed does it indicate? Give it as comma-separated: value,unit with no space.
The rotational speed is 5600,rpm
